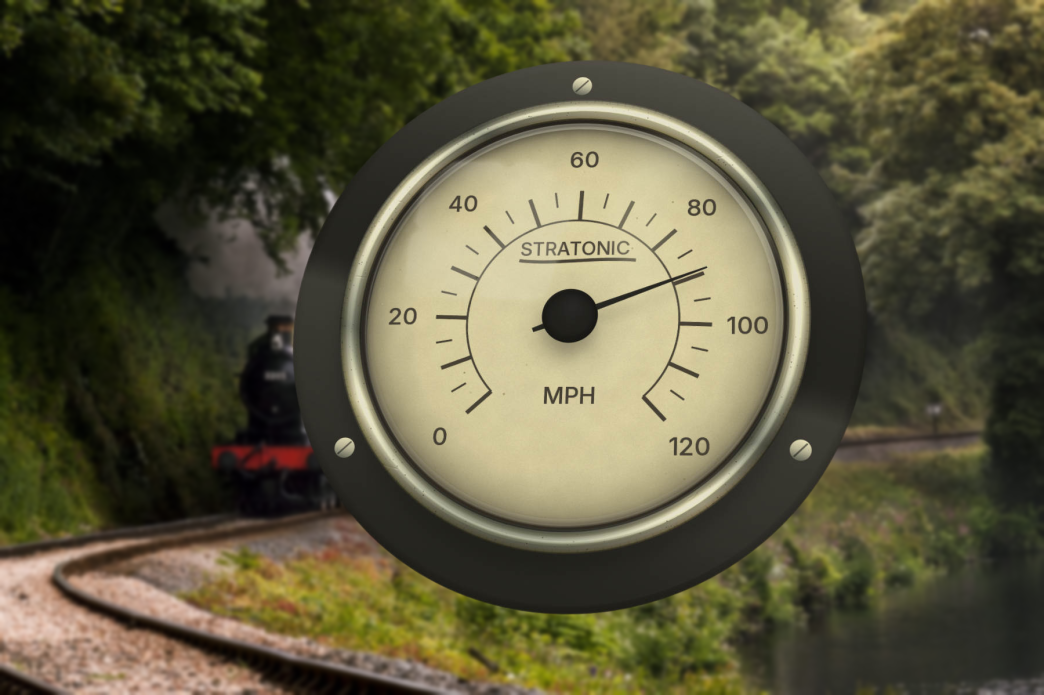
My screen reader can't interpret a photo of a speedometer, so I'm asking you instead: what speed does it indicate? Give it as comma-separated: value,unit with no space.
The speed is 90,mph
